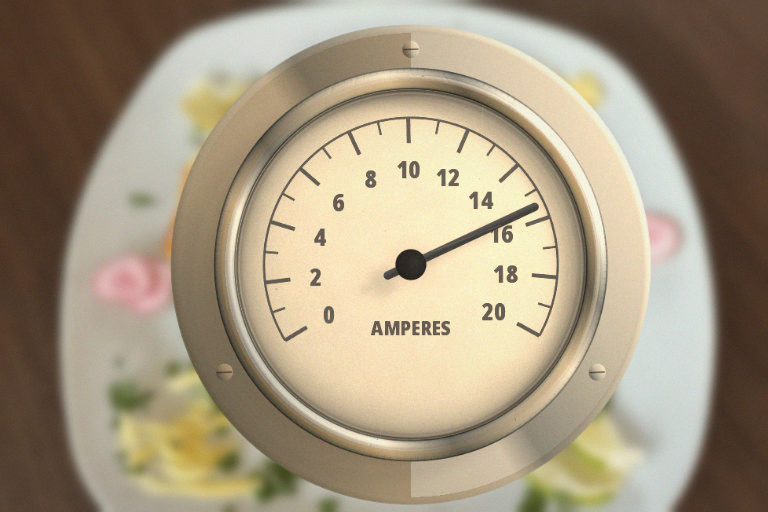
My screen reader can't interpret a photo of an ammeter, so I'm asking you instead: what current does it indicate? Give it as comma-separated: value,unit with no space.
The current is 15.5,A
